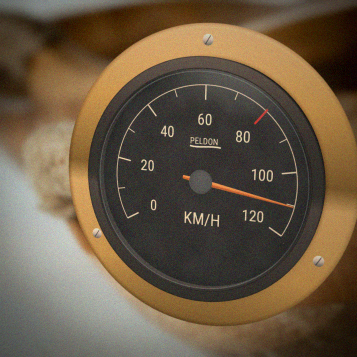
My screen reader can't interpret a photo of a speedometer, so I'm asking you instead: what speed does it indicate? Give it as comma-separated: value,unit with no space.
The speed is 110,km/h
